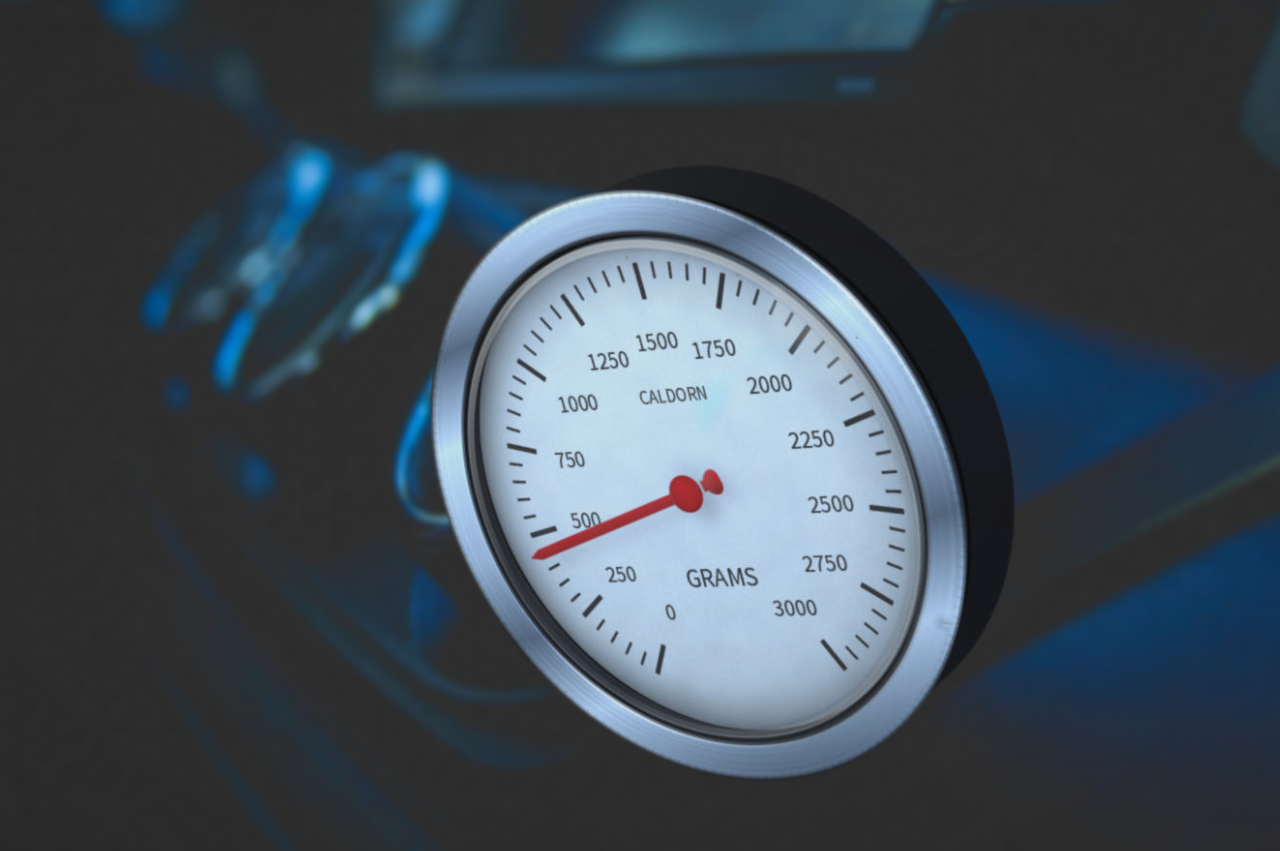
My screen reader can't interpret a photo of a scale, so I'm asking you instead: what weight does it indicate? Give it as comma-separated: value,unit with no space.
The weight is 450,g
